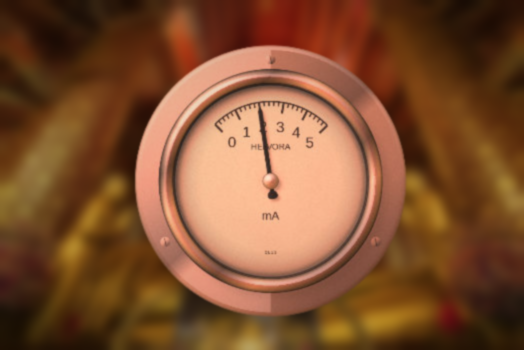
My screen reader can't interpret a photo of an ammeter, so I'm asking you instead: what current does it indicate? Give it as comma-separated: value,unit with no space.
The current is 2,mA
